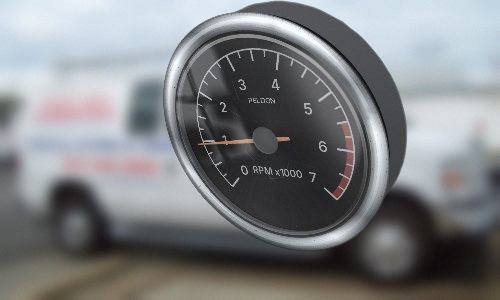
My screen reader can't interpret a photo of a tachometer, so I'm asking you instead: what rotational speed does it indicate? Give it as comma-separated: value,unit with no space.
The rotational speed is 1000,rpm
